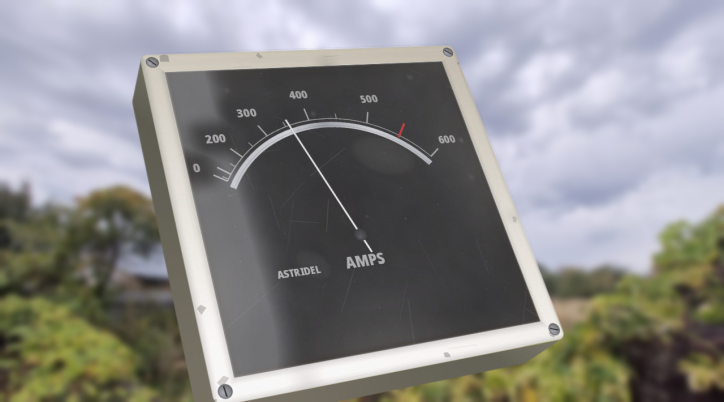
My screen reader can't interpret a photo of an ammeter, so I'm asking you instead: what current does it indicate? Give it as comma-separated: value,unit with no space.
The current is 350,A
